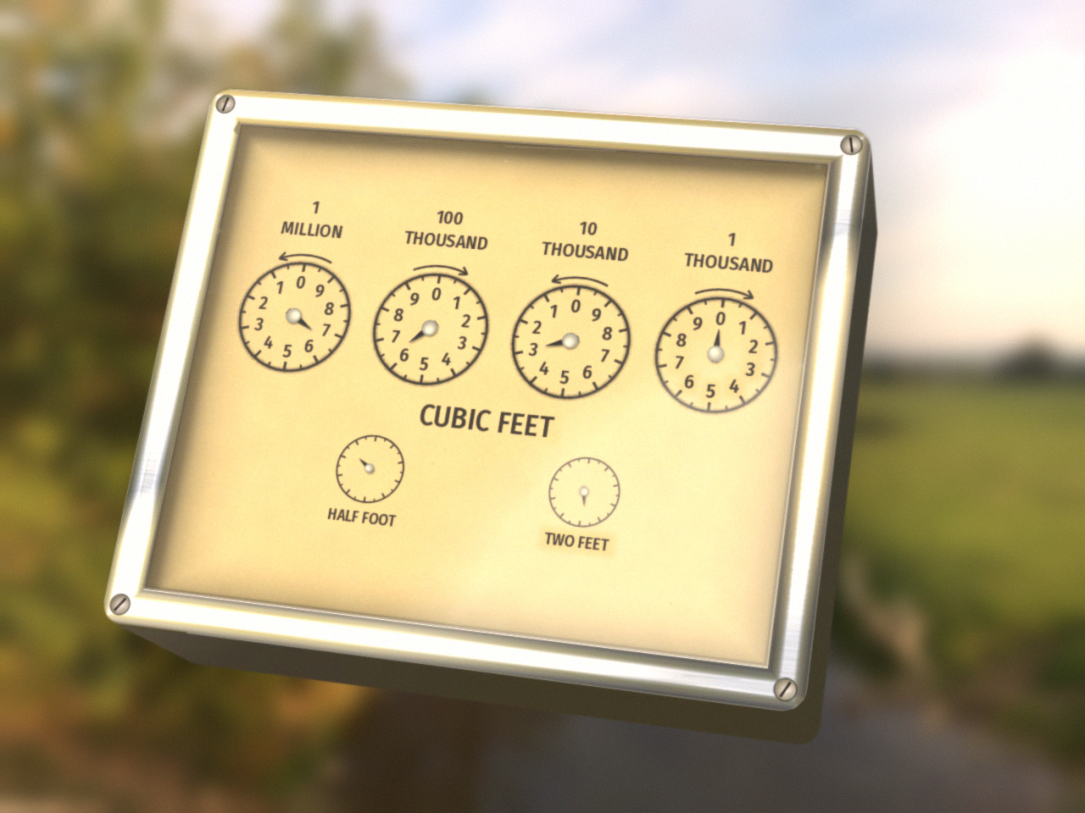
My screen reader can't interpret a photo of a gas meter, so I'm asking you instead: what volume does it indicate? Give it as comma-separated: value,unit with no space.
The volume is 663000,ft³
